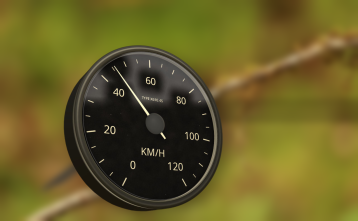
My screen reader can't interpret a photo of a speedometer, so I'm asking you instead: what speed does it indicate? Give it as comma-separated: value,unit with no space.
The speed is 45,km/h
